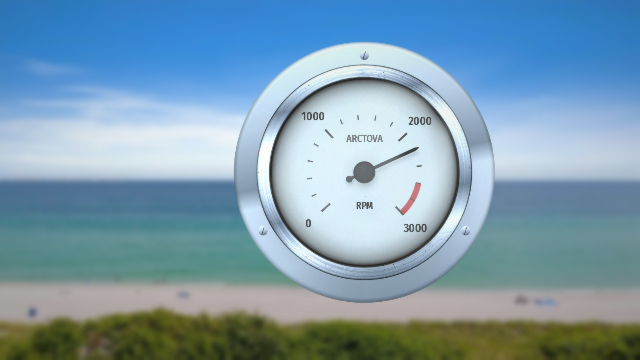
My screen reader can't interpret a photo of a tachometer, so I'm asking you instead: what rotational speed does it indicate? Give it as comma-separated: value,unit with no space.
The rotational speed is 2200,rpm
